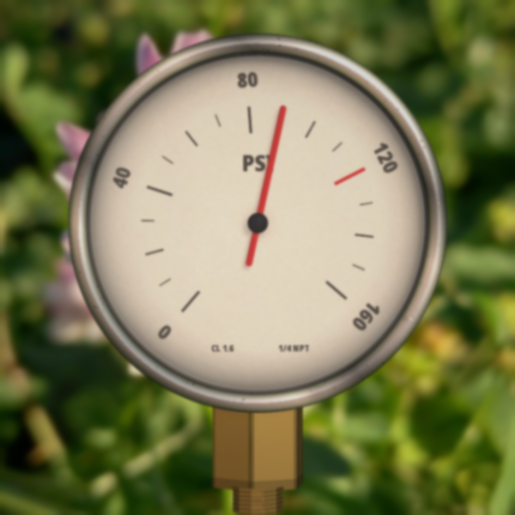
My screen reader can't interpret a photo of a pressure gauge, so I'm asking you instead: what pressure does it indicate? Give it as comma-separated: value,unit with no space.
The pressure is 90,psi
